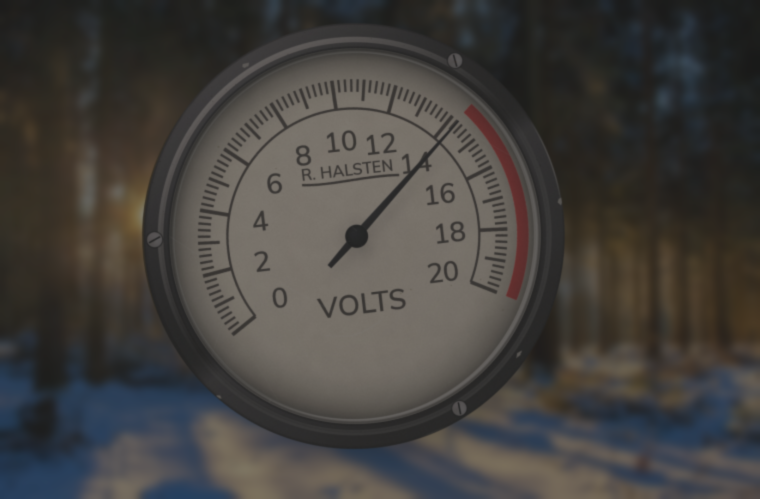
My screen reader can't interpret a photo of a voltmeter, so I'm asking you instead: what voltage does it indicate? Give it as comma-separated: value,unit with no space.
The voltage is 14.2,V
